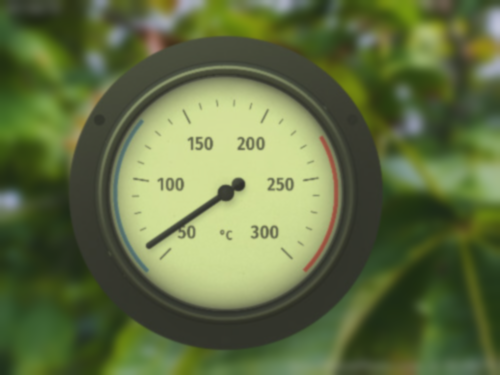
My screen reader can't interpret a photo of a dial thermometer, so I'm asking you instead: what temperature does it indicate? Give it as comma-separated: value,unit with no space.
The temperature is 60,°C
